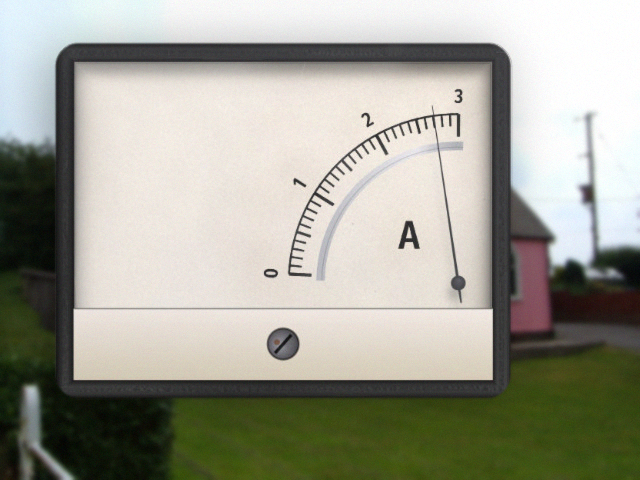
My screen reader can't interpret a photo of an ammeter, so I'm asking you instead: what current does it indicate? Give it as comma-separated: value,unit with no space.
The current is 2.7,A
